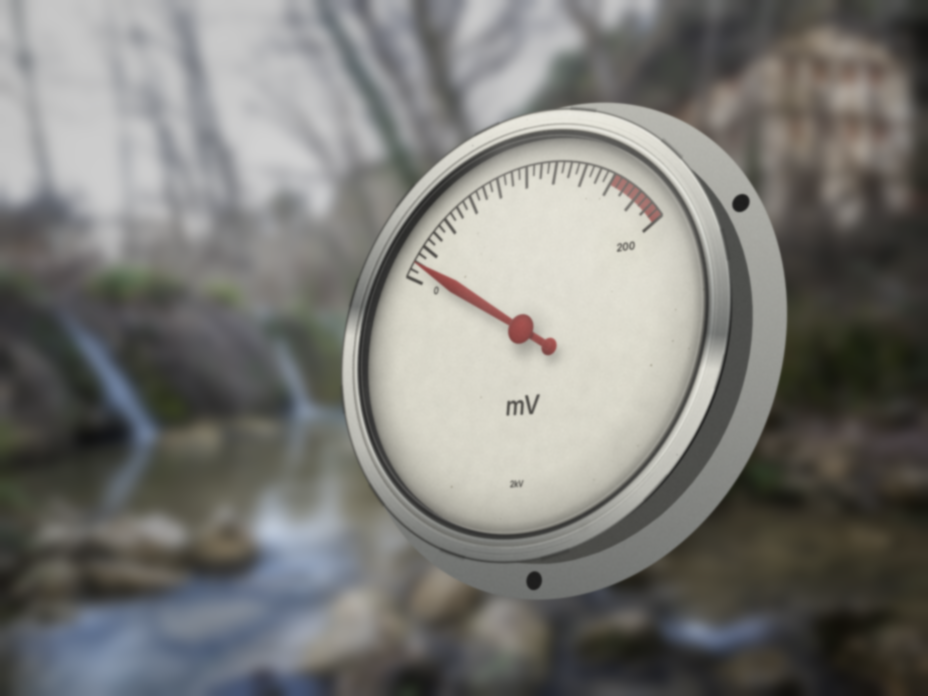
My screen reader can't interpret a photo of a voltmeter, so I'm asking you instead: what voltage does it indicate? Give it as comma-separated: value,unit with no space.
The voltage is 10,mV
